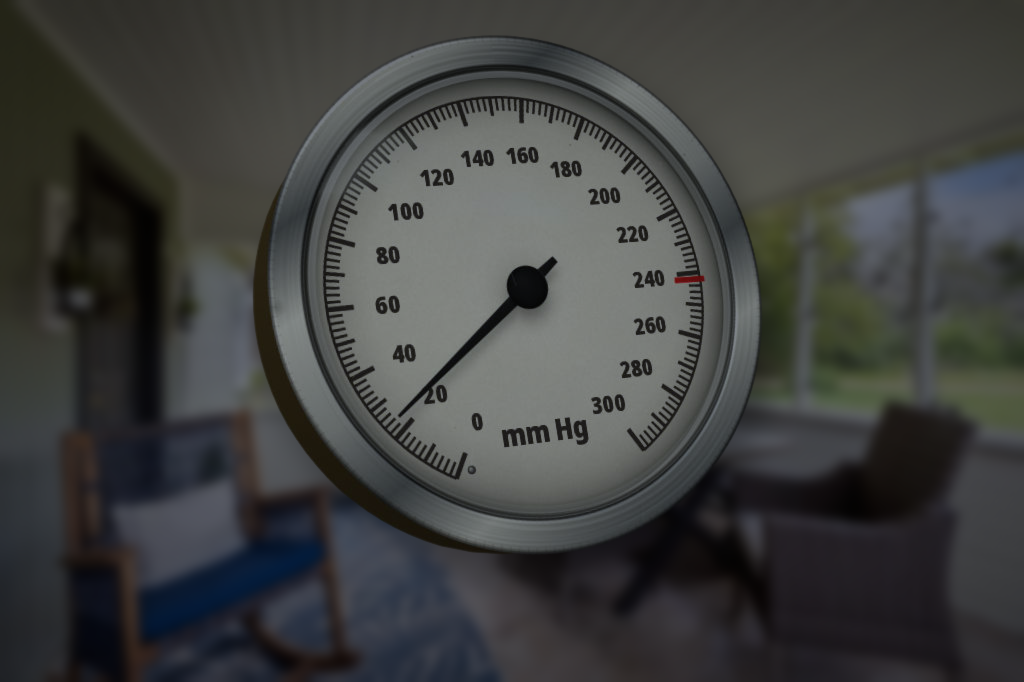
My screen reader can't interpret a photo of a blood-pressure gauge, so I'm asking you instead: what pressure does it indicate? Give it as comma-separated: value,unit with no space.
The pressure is 24,mmHg
